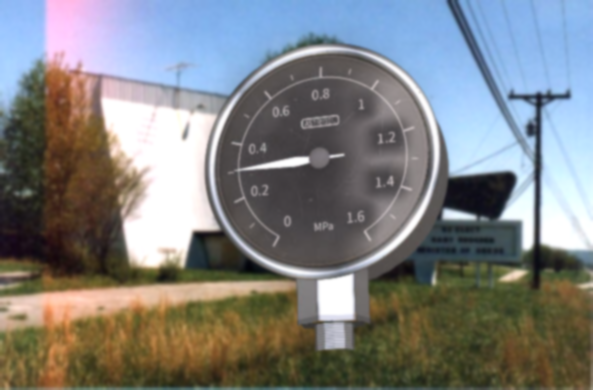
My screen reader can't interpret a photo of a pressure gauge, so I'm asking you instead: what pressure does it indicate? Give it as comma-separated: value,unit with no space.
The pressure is 0.3,MPa
